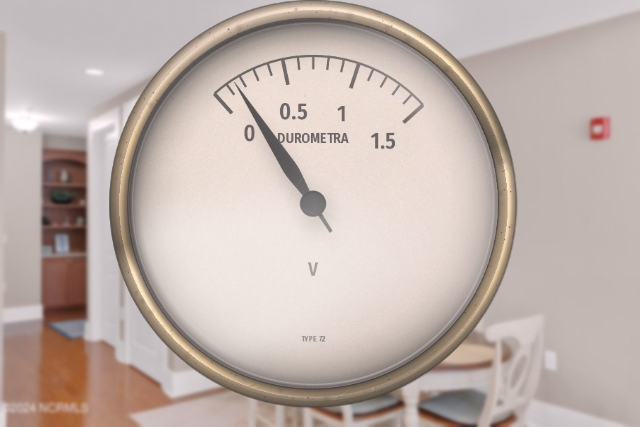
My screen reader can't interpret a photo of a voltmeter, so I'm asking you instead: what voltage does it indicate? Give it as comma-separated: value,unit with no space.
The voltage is 0.15,V
